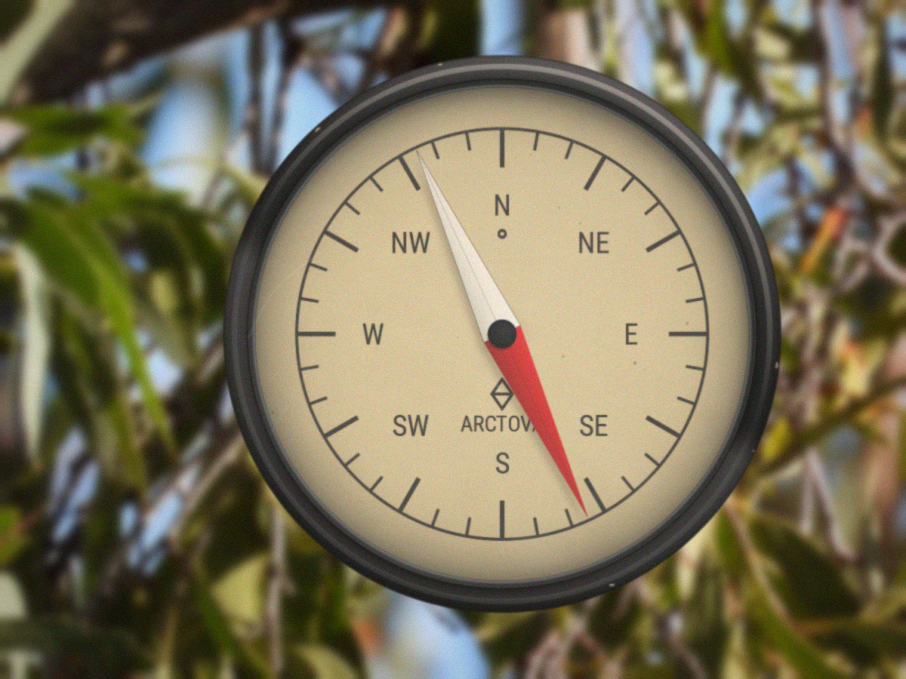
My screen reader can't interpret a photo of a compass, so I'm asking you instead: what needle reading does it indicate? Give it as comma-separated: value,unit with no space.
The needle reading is 155,°
